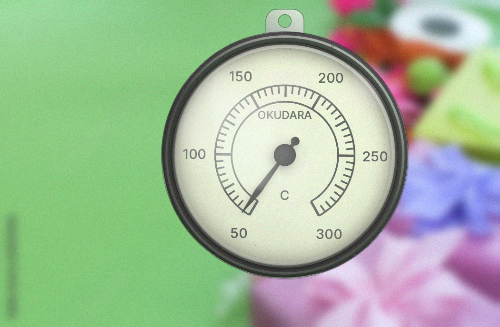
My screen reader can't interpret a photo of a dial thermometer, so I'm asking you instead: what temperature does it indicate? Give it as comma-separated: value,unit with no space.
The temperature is 55,°C
